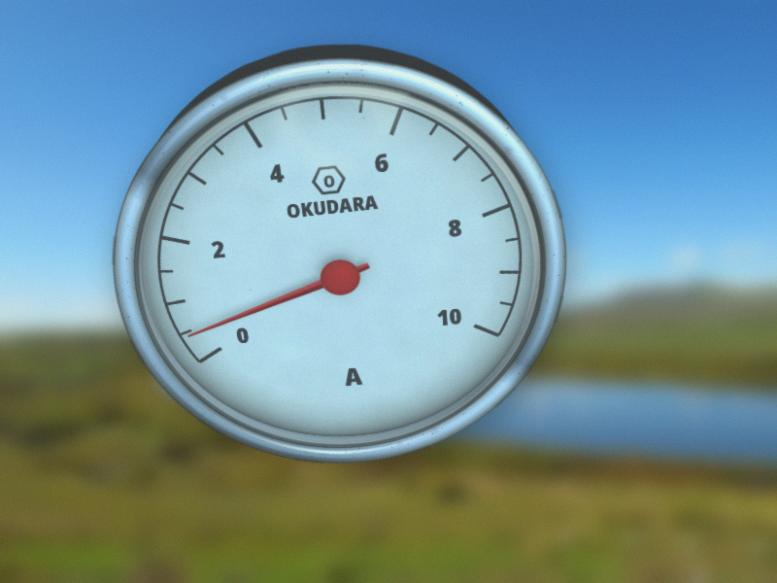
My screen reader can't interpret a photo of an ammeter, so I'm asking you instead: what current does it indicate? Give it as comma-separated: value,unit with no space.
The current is 0.5,A
